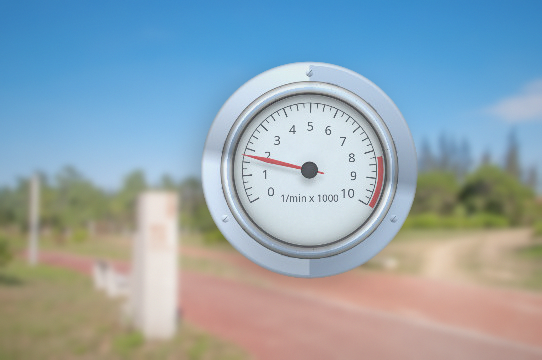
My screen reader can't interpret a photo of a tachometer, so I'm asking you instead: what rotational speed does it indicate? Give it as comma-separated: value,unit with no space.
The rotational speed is 1750,rpm
